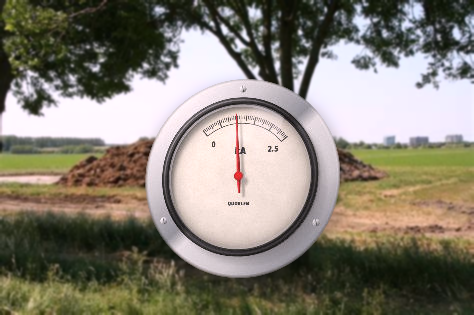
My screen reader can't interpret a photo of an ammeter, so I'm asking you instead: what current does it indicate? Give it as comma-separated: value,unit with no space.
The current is 1,kA
